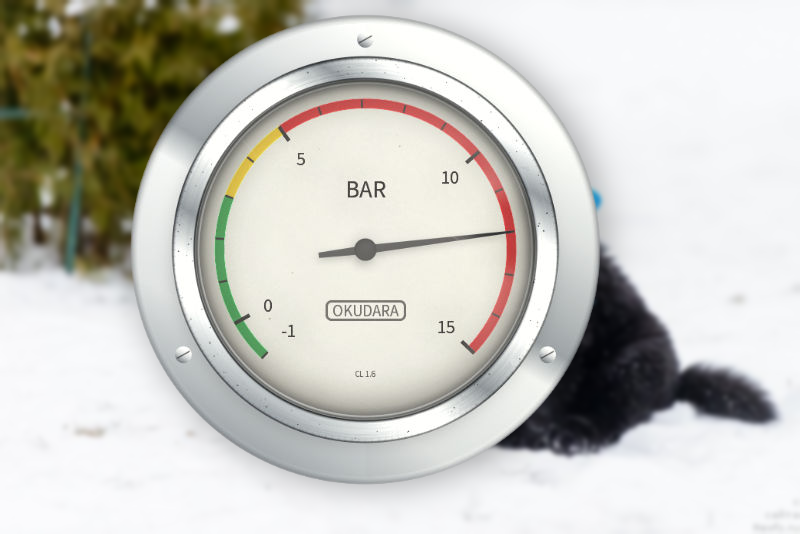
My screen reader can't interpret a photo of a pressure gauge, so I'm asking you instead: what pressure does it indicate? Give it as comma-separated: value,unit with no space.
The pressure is 12,bar
